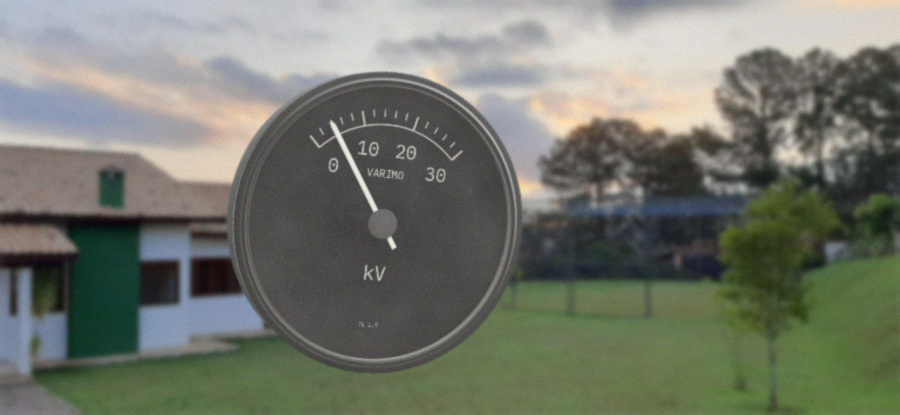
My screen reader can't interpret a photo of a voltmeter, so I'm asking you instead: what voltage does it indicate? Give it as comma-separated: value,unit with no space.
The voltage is 4,kV
